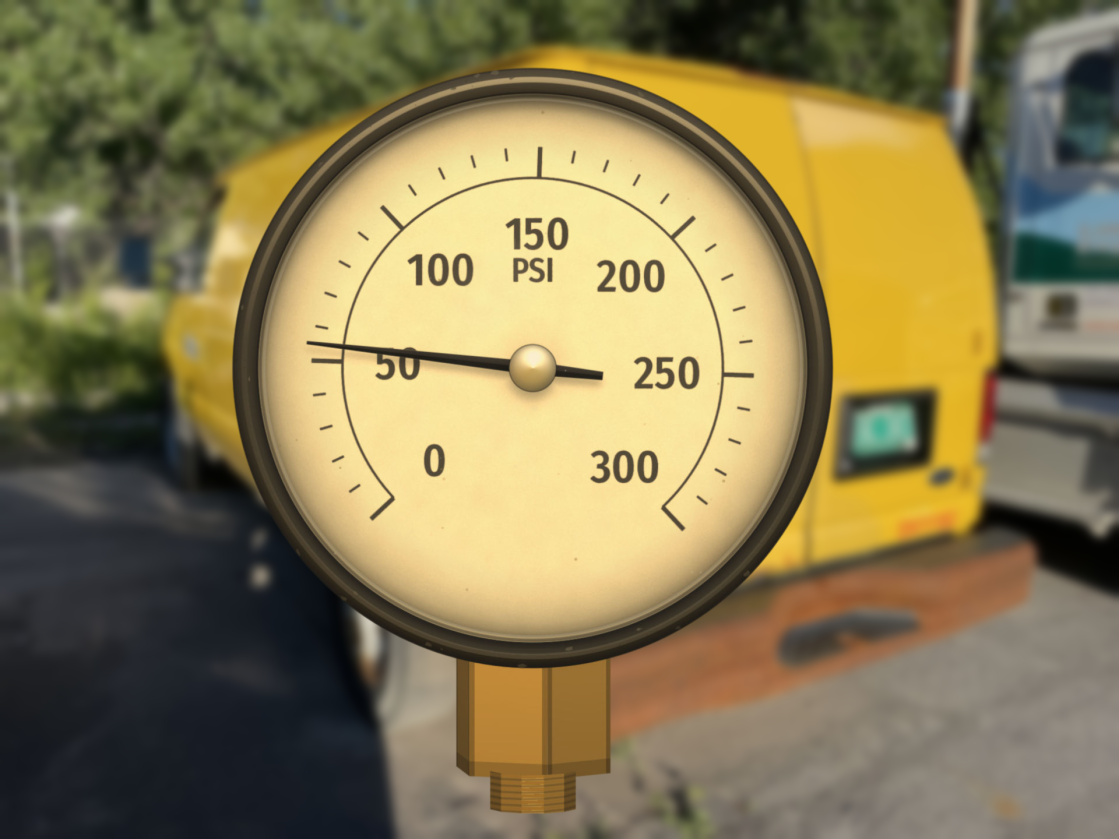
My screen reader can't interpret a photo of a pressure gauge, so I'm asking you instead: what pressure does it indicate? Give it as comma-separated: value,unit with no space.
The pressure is 55,psi
